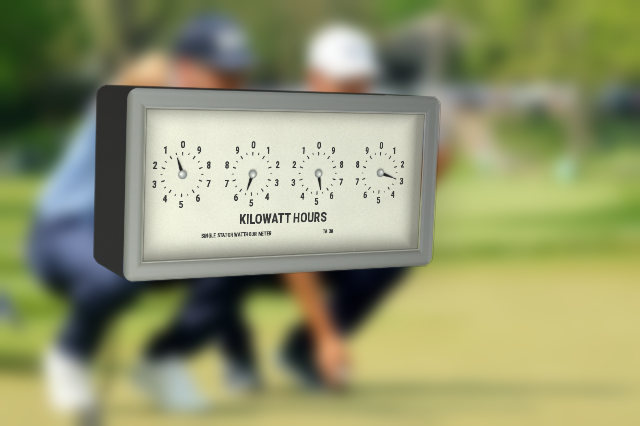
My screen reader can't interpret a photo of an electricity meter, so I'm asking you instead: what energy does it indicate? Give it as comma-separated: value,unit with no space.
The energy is 553,kWh
